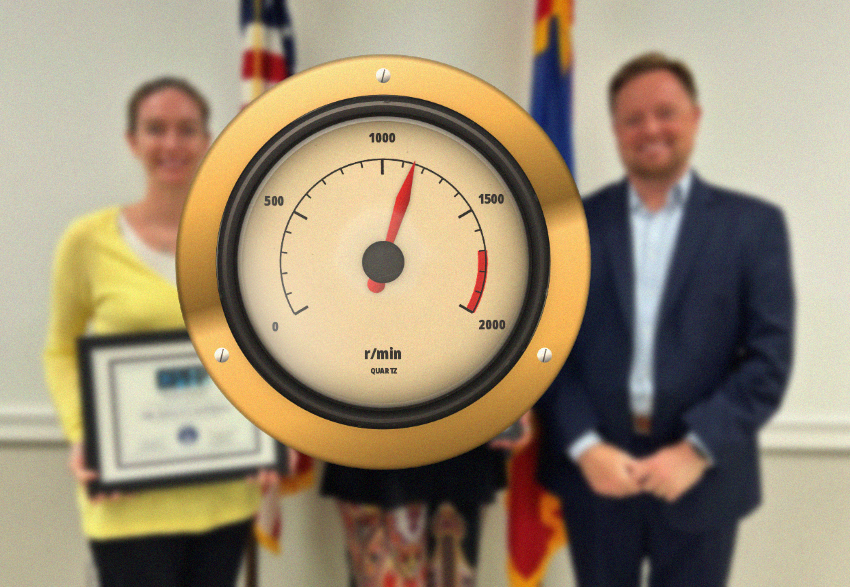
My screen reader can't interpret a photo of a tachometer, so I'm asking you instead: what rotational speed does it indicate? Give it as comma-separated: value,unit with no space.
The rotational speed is 1150,rpm
